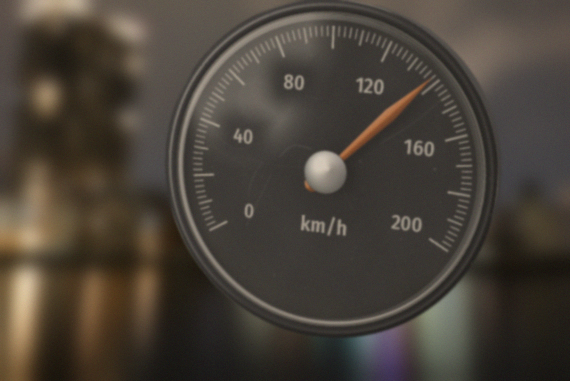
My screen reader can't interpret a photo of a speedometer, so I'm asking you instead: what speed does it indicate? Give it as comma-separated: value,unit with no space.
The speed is 138,km/h
